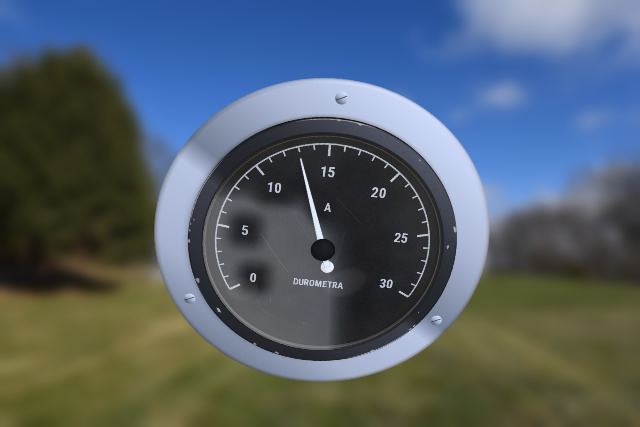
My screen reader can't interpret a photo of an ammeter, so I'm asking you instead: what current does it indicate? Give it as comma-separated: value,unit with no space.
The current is 13,A
